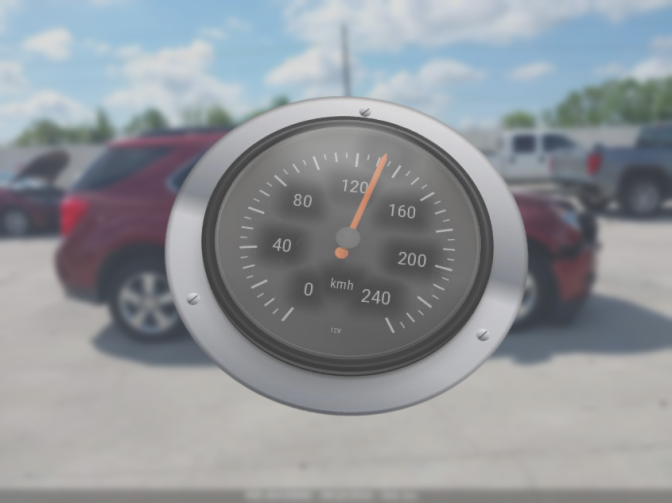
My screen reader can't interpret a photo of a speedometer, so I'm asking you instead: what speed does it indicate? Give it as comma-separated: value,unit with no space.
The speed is 132.5,km/h
